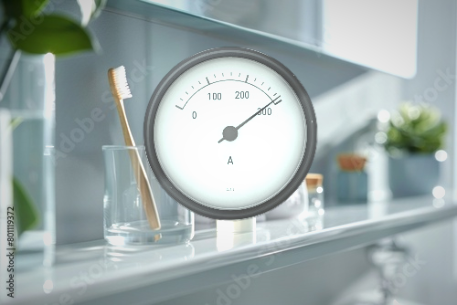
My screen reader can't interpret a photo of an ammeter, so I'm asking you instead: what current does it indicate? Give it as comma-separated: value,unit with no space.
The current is 290,A
